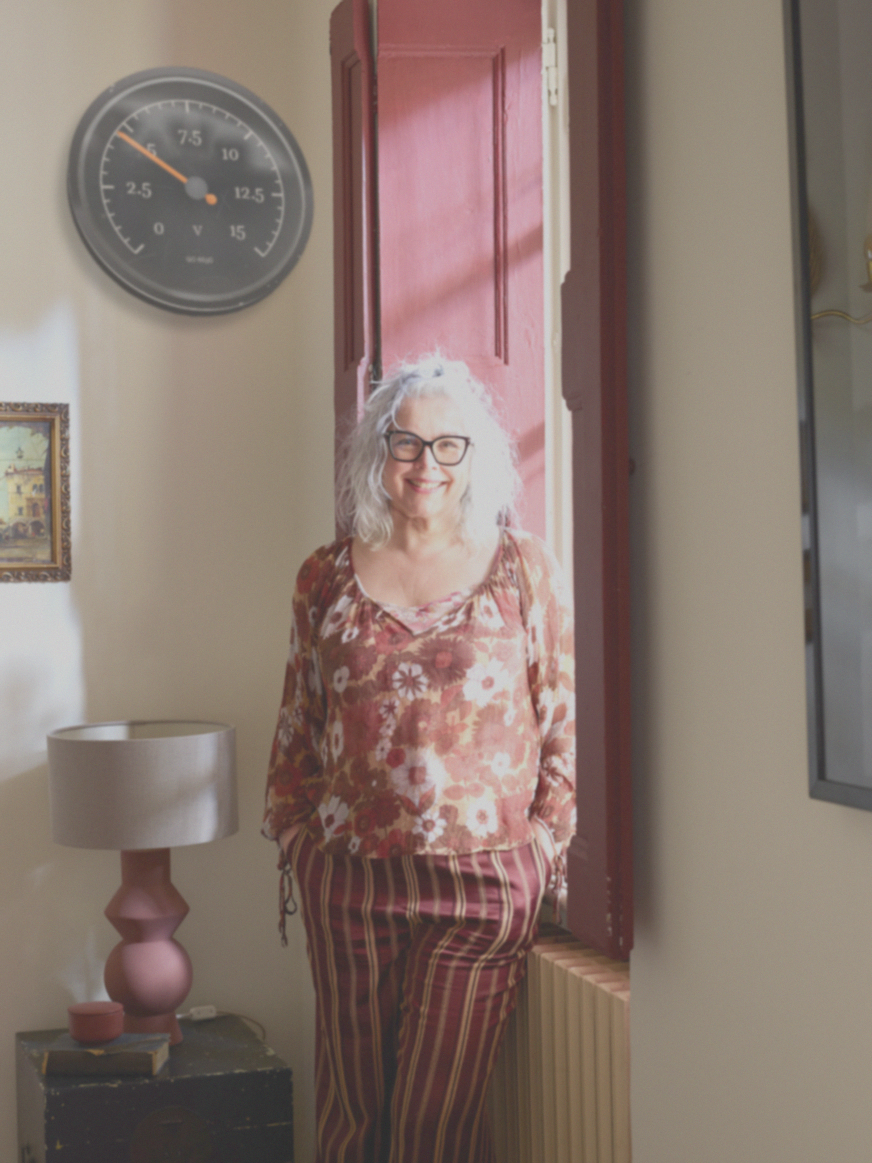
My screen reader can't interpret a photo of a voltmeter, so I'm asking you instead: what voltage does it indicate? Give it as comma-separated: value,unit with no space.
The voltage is 4.5,V
